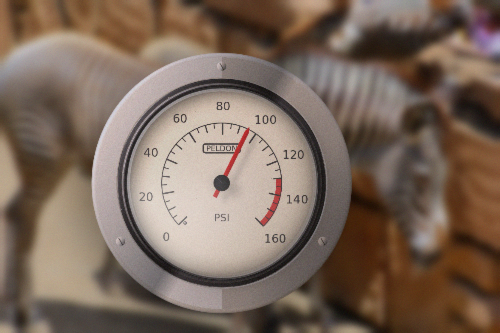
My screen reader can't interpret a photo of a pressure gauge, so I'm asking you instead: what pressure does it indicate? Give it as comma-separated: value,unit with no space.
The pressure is 95,psi
